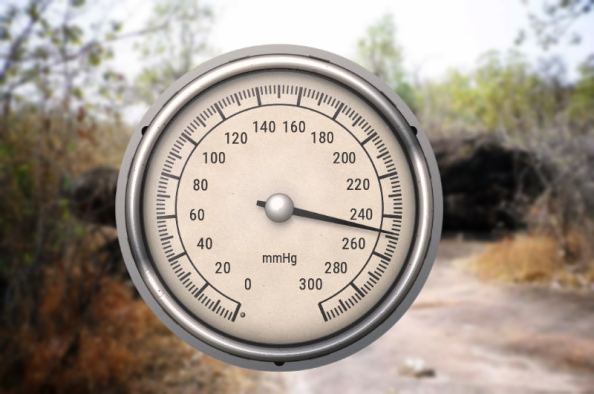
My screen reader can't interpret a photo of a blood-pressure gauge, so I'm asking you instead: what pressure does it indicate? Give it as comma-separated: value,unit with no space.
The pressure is 248,mmHg
